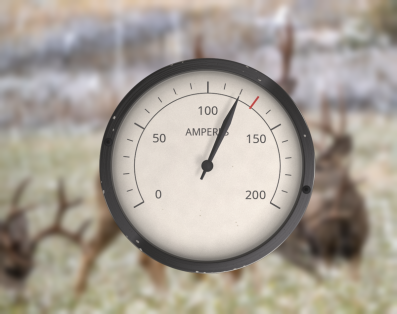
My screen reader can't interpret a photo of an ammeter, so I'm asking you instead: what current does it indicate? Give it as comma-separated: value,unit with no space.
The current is 120,A
